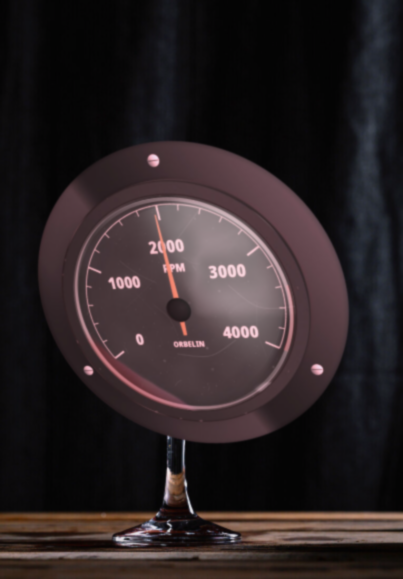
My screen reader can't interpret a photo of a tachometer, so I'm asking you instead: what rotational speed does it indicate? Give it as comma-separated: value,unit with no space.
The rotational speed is 2000,rpm
